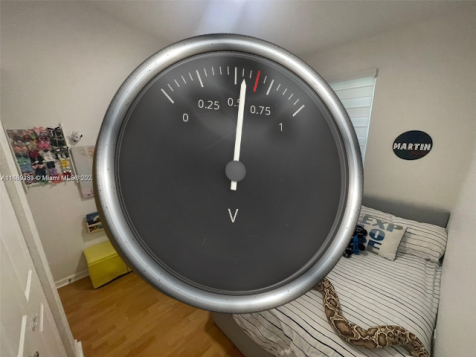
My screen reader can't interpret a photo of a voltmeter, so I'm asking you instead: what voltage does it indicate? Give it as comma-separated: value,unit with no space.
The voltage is 0.55,V
